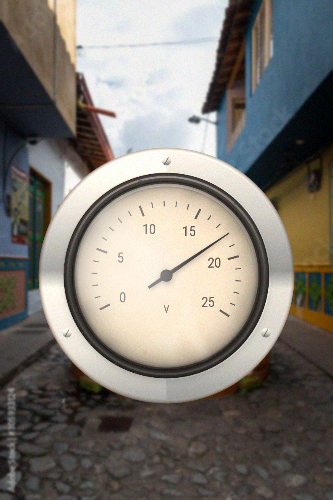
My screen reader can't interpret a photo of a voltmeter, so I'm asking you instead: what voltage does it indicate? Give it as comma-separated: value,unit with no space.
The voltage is 18,V
